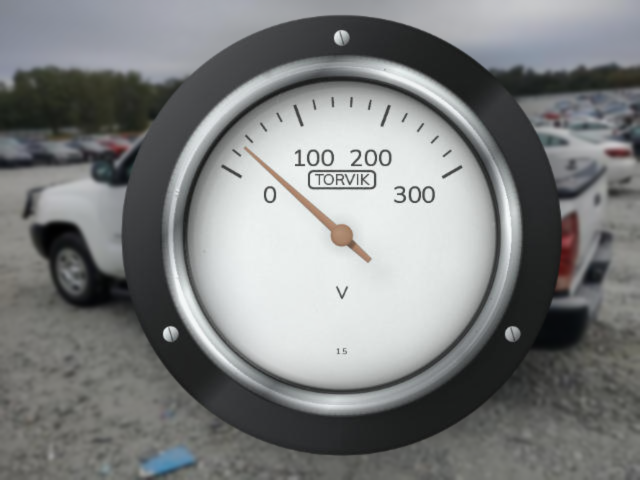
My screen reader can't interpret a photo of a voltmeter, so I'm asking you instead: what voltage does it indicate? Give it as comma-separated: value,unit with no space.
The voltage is 30,V
